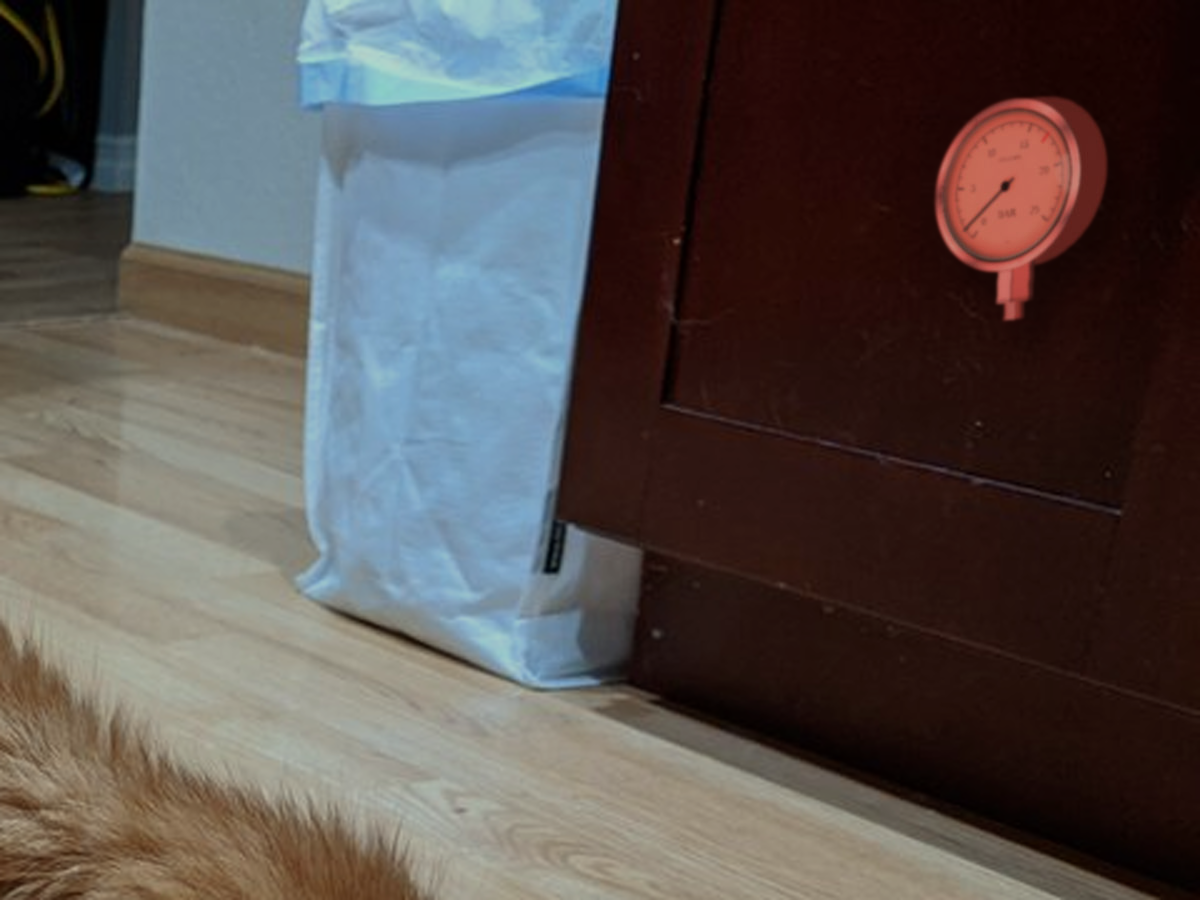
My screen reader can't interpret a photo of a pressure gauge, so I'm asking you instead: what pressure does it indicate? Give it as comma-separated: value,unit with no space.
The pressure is 1,bar
